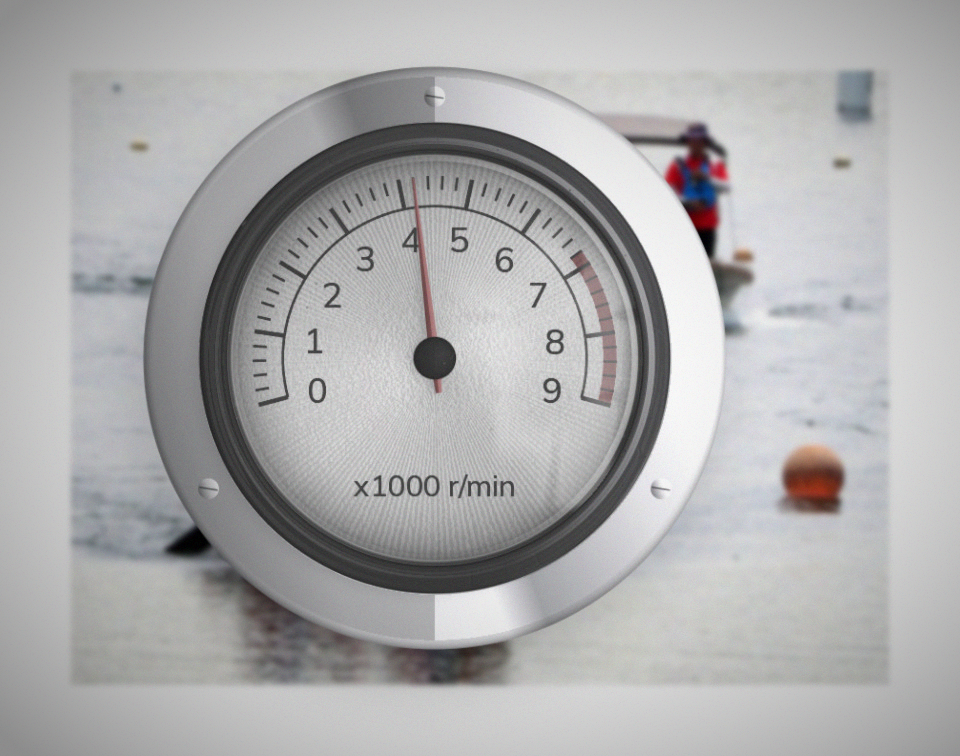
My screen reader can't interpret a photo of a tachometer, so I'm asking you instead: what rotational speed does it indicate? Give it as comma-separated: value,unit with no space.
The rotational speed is 4200,rpm
